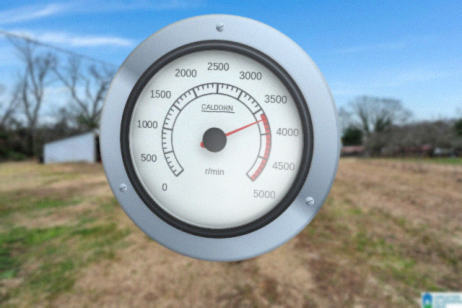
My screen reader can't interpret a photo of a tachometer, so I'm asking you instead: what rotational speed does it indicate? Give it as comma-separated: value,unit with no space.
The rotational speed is 3700,rpm
